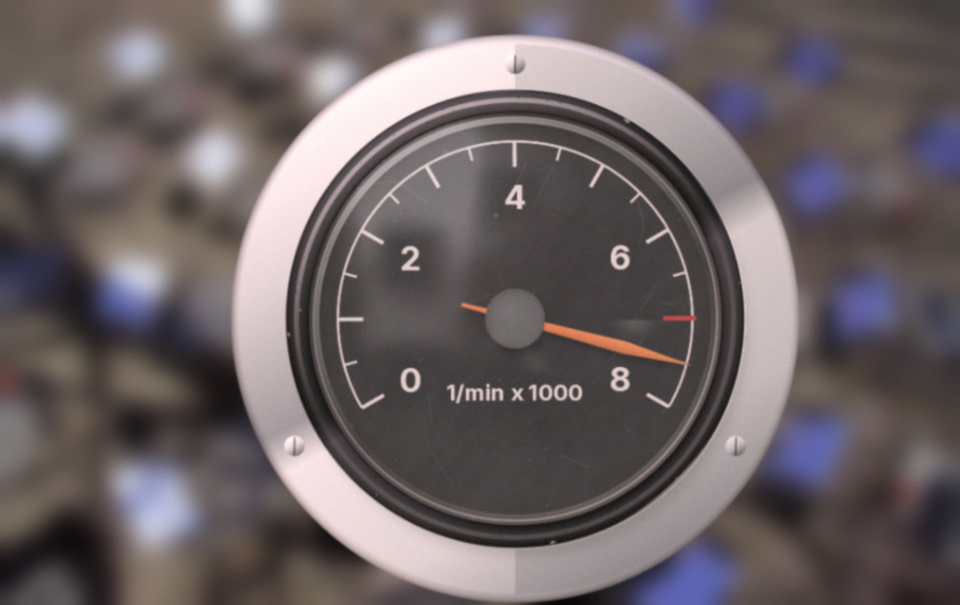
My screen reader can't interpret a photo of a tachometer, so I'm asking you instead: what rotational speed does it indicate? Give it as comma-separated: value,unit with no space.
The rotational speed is 7500,rpm
